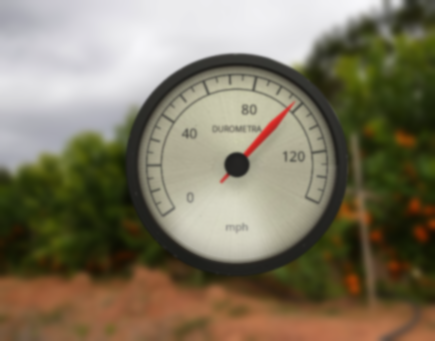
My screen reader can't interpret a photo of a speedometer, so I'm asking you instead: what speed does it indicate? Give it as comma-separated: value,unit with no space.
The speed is 97.5,mph
